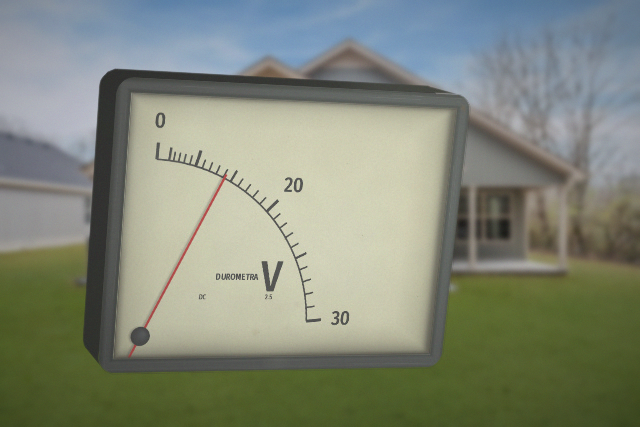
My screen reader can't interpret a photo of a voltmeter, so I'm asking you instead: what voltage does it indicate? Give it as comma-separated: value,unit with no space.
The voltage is 14,V
